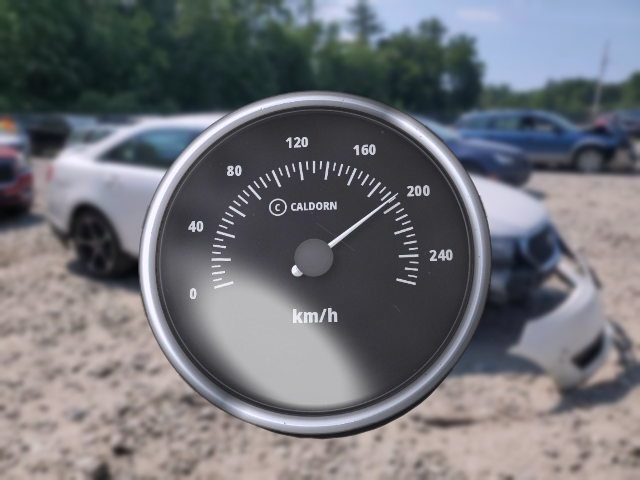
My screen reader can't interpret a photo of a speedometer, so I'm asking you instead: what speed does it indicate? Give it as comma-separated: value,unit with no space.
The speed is 195,km/h
